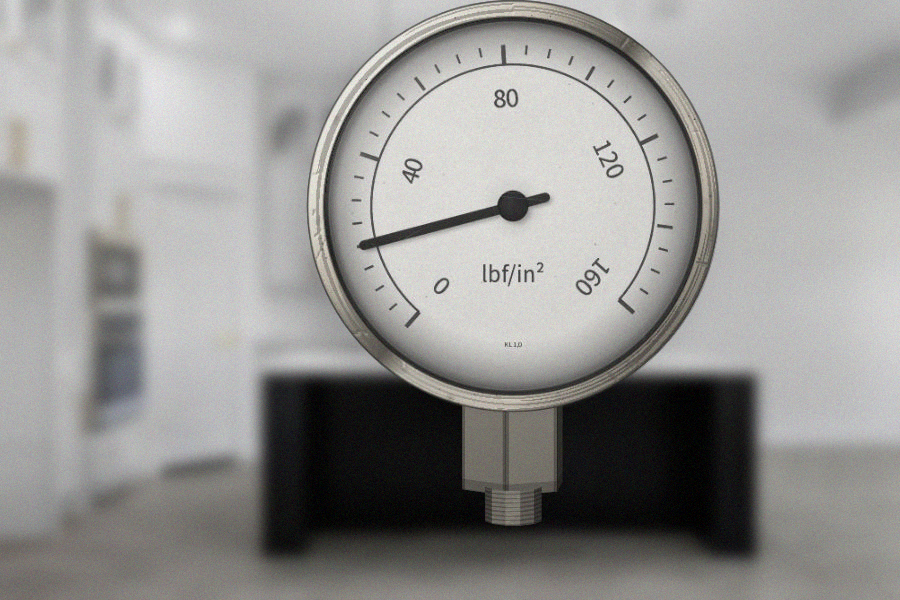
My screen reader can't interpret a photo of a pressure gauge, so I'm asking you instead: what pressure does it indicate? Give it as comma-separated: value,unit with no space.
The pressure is 20,psi
